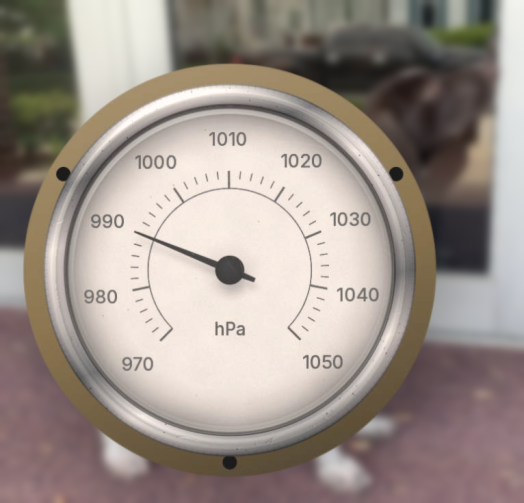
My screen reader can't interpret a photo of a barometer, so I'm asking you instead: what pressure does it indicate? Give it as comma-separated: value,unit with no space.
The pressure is 990,hPa
